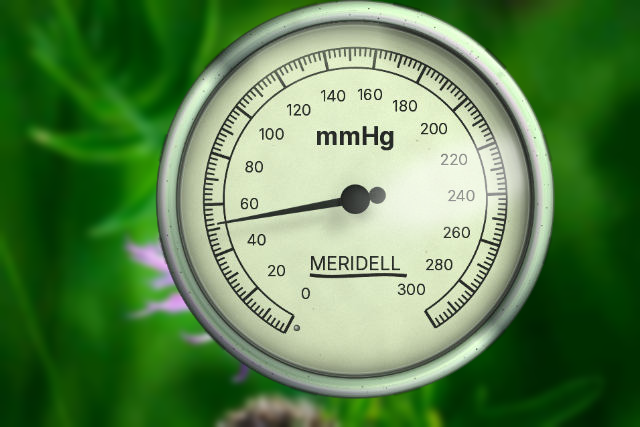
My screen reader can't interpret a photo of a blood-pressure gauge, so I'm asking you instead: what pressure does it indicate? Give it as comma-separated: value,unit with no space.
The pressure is 52,mmHg
